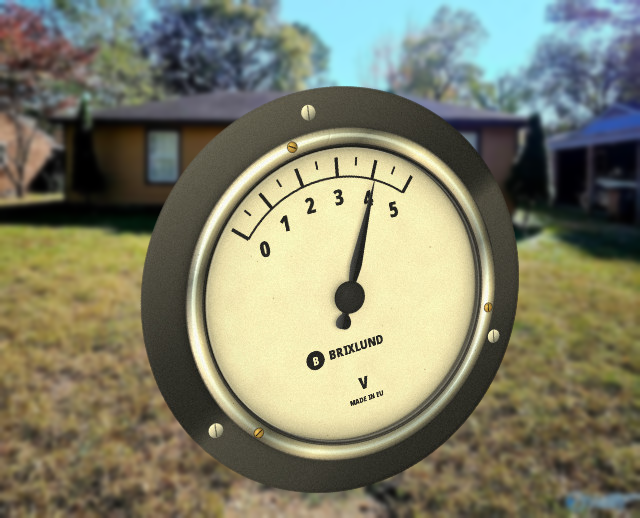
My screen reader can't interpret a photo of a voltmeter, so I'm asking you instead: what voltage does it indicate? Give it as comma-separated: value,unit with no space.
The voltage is 4,V
